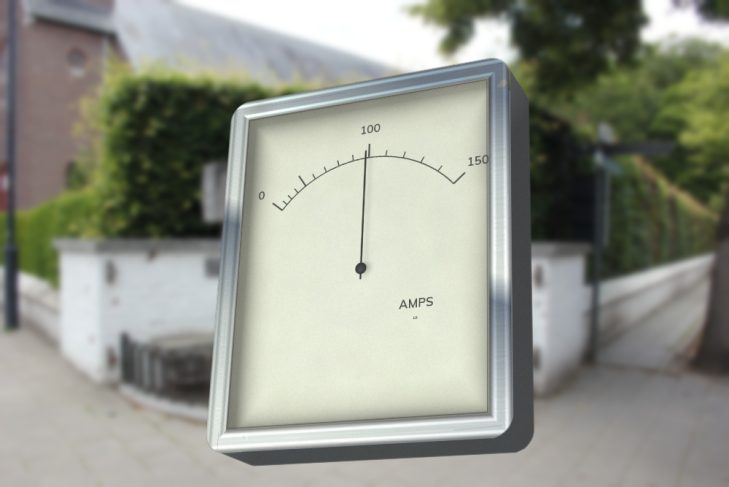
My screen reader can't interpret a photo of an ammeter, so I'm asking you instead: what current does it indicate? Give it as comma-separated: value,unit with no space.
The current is 100,A
